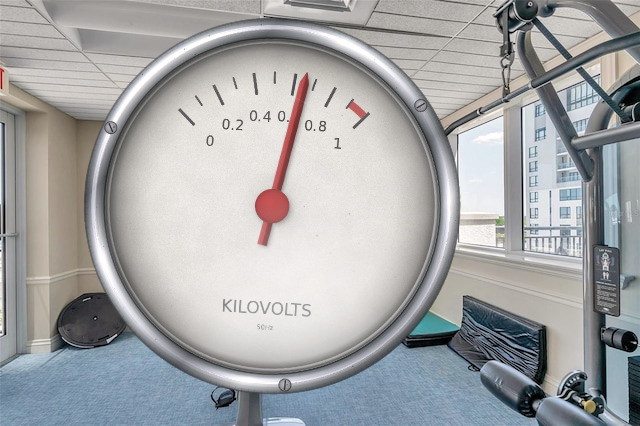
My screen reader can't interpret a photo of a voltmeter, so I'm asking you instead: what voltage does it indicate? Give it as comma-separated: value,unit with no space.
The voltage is 0.65,kV
